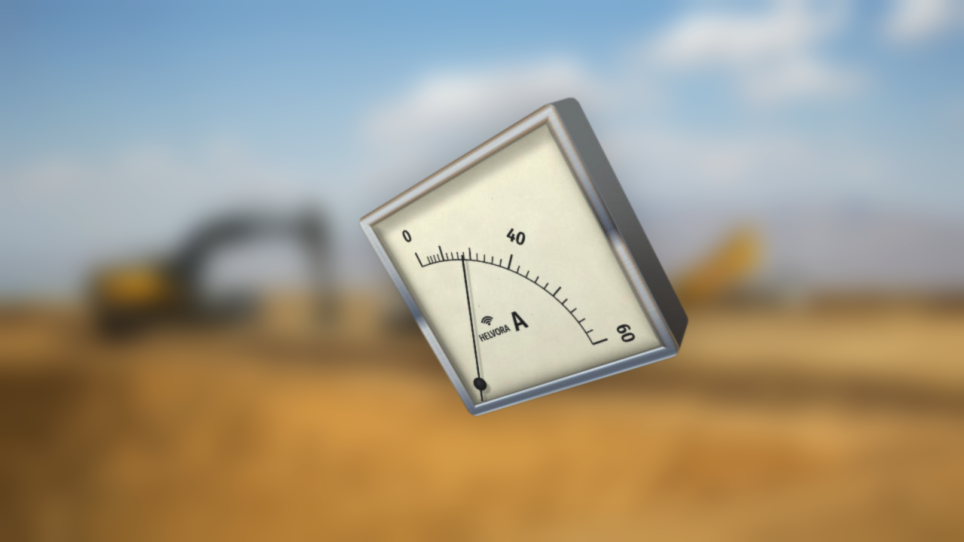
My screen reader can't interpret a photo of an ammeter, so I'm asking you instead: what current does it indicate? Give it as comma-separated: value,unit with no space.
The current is 28,A
